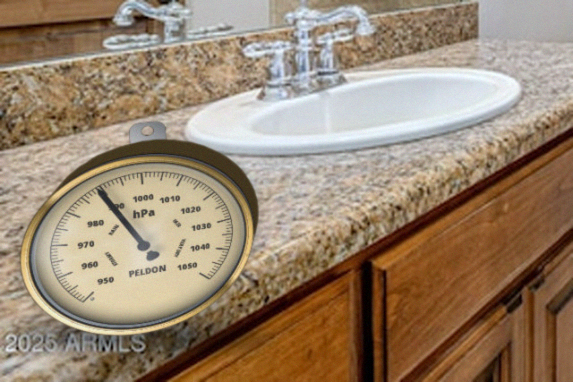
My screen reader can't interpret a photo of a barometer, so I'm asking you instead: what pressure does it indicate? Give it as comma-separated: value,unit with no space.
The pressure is 990,hPa
